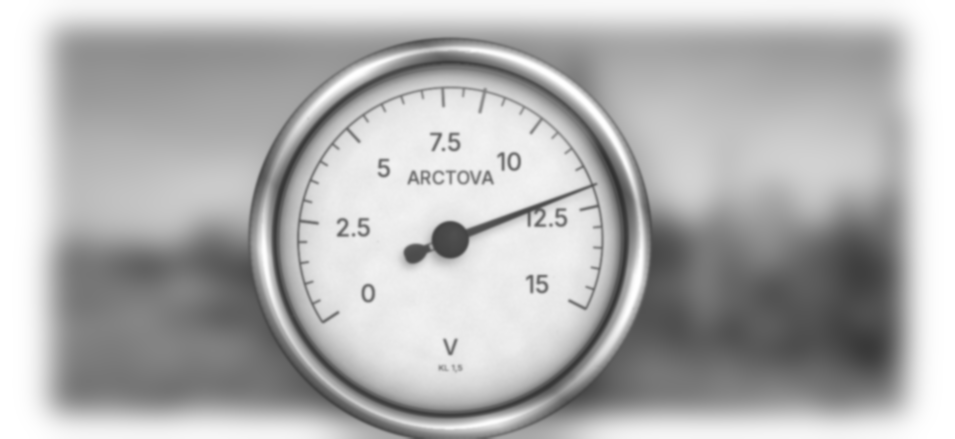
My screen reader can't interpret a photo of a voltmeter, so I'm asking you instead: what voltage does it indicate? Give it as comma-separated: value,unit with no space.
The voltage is 12,V
